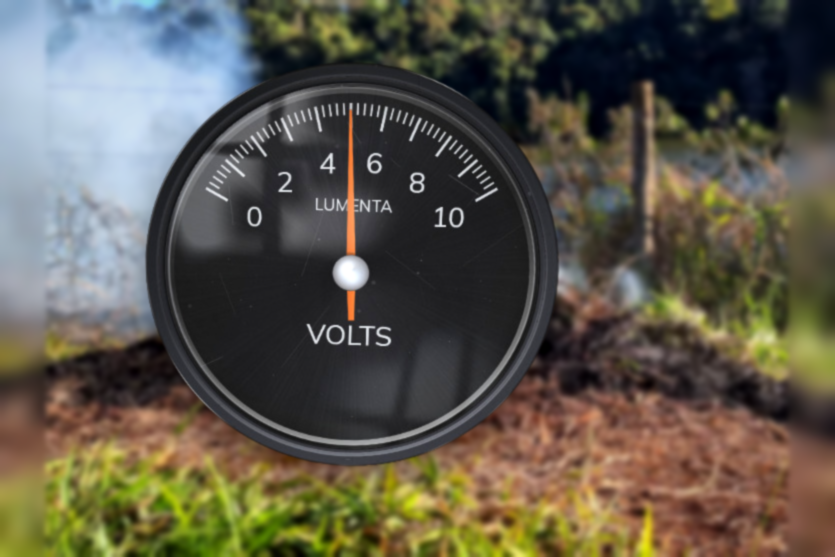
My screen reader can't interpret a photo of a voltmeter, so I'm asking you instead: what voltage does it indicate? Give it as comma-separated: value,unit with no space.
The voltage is 5,V
